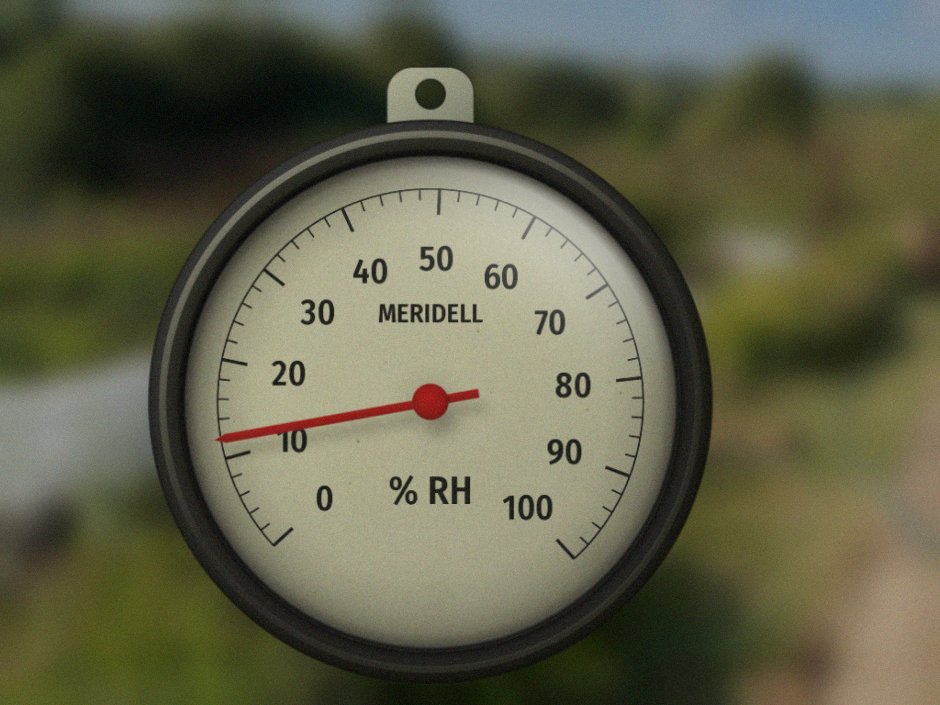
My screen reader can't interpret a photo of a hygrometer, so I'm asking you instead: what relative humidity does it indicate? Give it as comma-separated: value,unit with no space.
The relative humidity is 12,%
